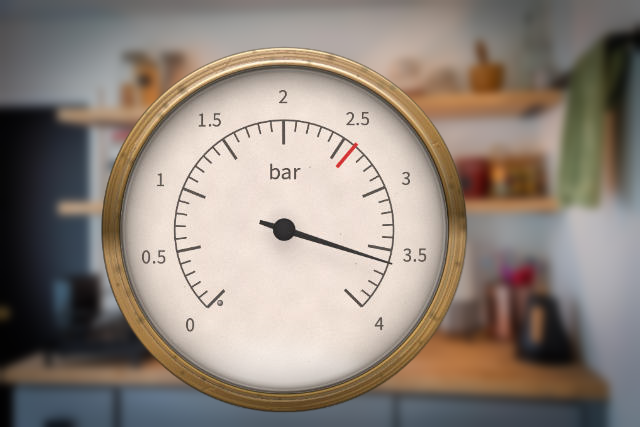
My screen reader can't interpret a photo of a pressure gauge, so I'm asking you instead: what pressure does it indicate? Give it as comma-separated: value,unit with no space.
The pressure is 3.6,bar
